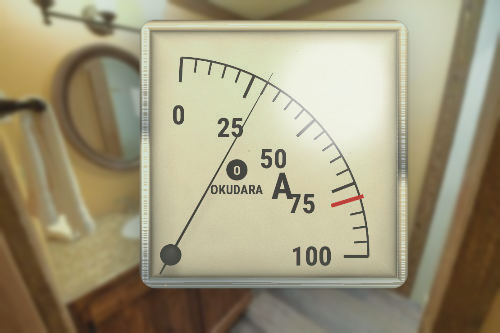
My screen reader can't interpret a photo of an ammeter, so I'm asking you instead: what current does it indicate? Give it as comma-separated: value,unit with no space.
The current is 30,A
